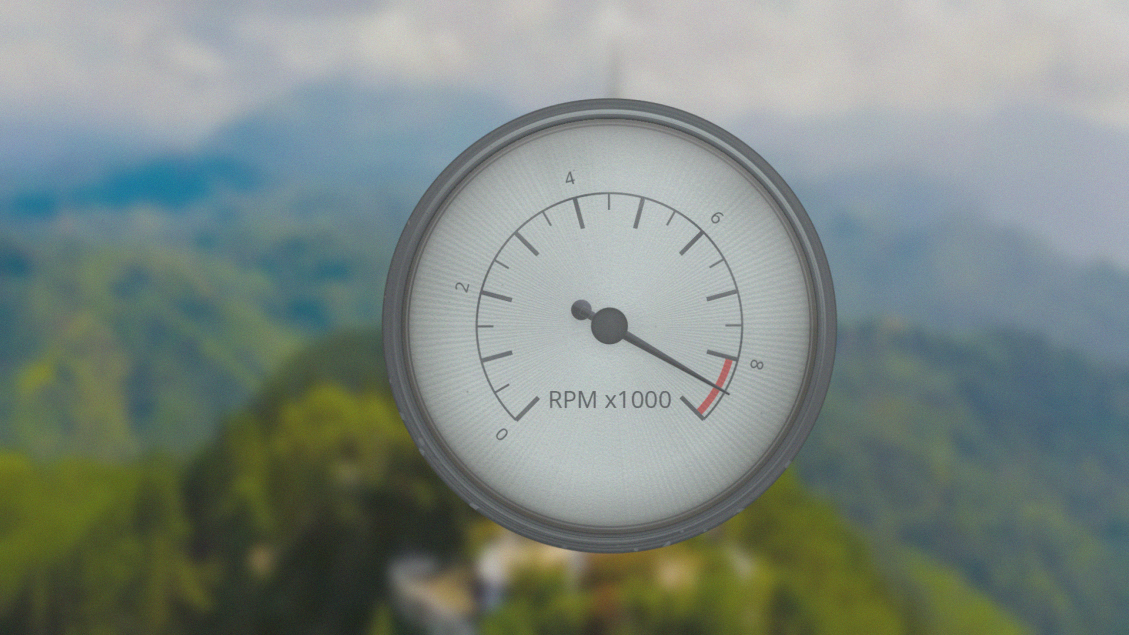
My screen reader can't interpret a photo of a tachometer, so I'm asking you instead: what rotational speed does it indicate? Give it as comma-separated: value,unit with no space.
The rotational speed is 8500,rpm
